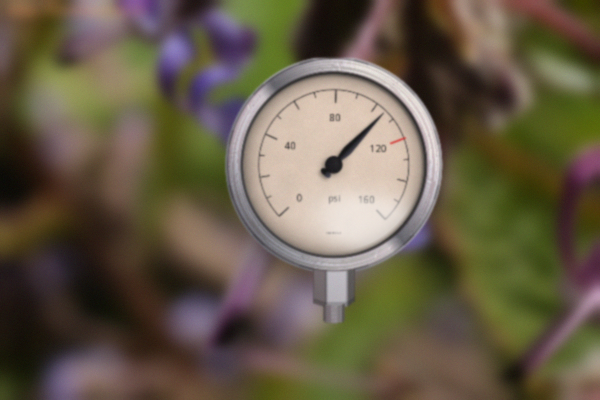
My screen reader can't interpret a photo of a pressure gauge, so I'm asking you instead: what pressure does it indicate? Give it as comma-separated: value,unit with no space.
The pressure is 105,psi
